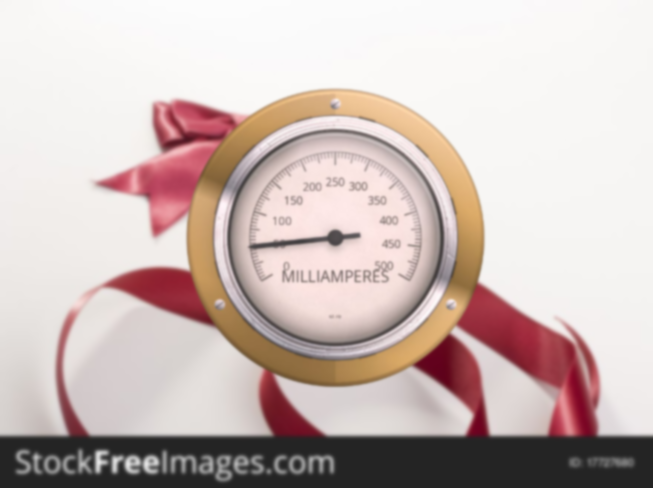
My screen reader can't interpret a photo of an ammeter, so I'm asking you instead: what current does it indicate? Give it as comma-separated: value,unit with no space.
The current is 50,mA
